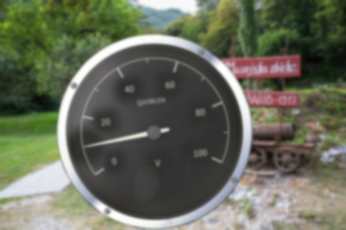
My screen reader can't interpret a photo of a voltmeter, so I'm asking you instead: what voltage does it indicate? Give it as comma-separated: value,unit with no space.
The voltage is 10,V
